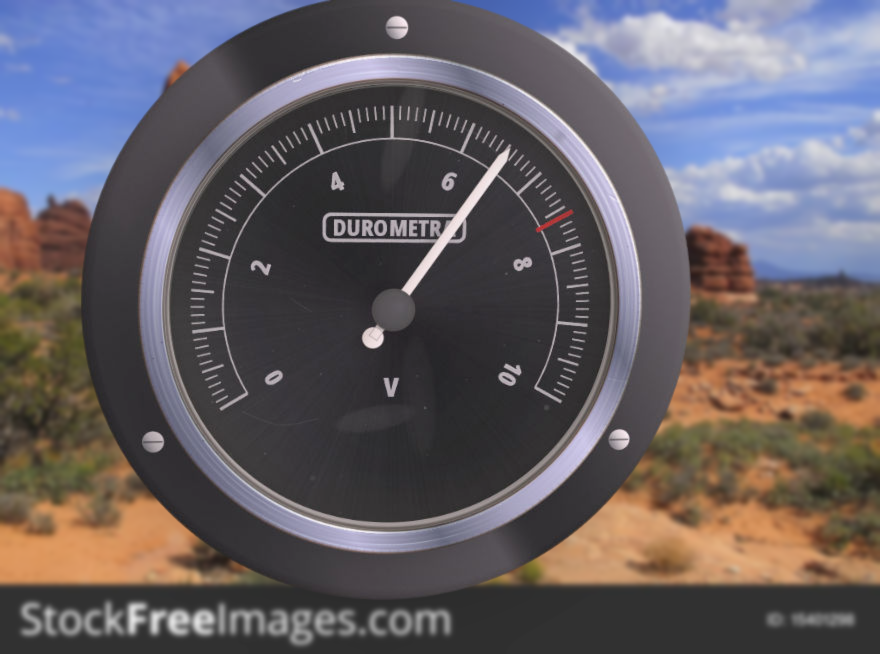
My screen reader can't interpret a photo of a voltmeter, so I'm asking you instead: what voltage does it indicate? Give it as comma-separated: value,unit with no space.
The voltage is 6.5,V
